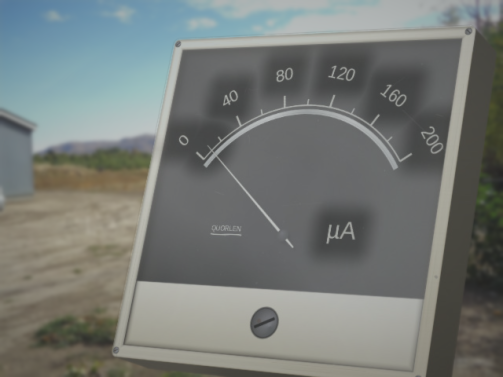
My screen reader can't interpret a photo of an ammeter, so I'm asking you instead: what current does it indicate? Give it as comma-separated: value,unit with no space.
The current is 10,µA
